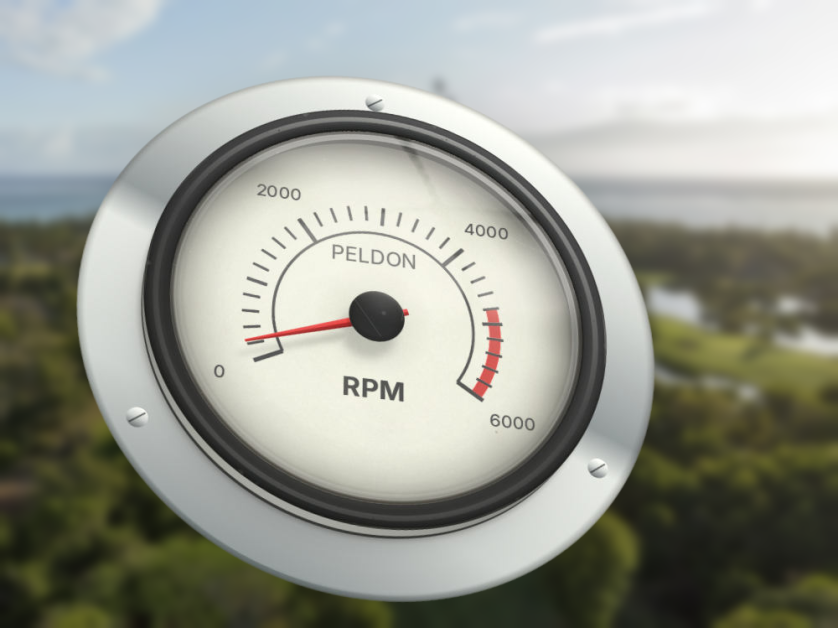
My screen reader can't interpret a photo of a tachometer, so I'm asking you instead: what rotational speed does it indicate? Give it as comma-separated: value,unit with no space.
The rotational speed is 200,rpm
